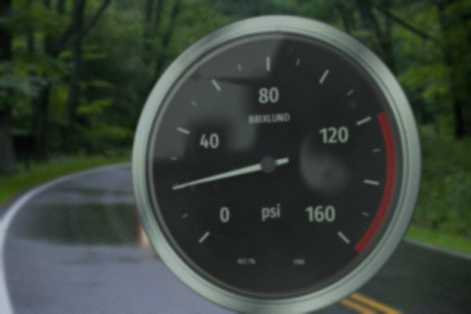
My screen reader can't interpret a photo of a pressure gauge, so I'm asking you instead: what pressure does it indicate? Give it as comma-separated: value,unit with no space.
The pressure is 20,psi
